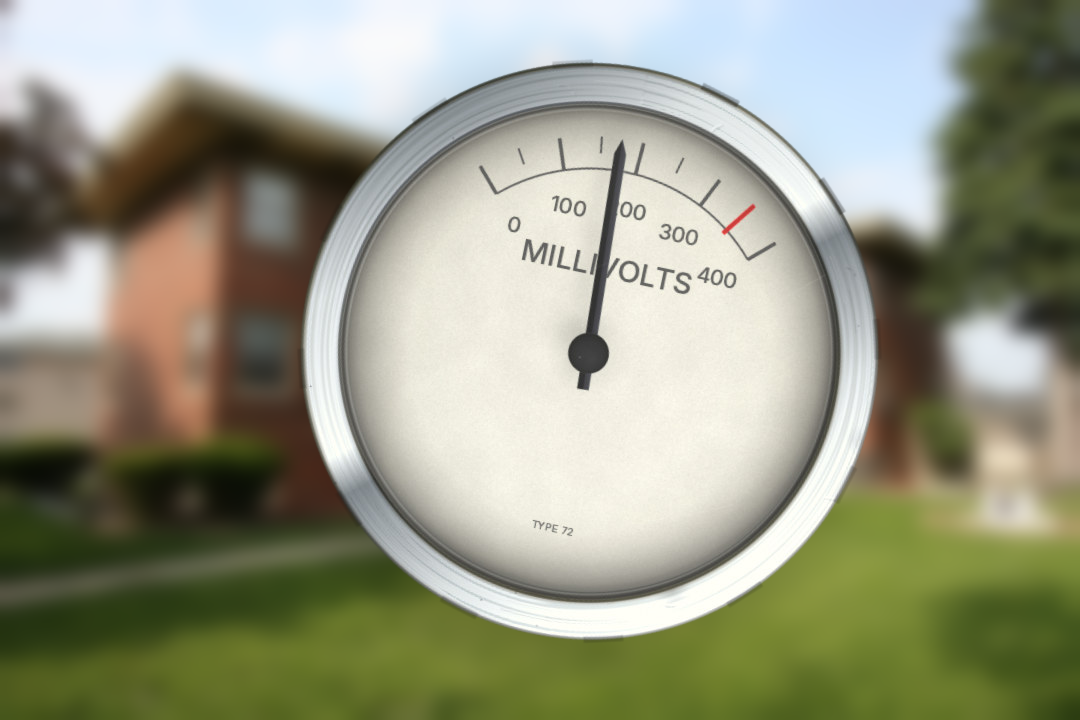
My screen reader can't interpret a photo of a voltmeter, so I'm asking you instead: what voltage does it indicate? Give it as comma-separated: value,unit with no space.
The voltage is 175,mV
